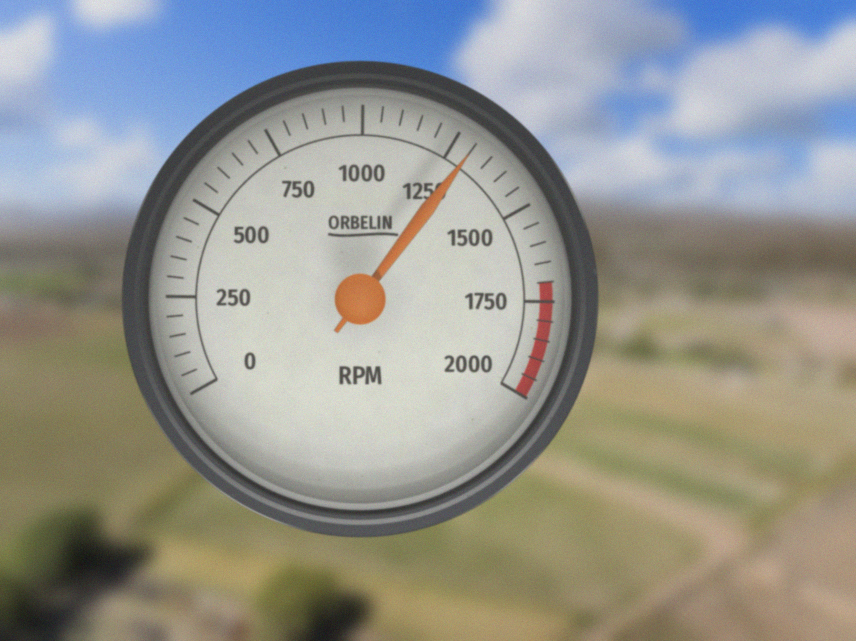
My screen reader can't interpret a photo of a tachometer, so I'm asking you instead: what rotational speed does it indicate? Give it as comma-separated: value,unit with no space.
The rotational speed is 1300,rpm
